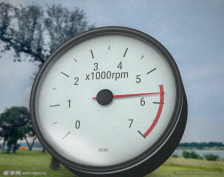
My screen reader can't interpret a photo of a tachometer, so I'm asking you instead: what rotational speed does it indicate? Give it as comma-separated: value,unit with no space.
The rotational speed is 5750,rpm
